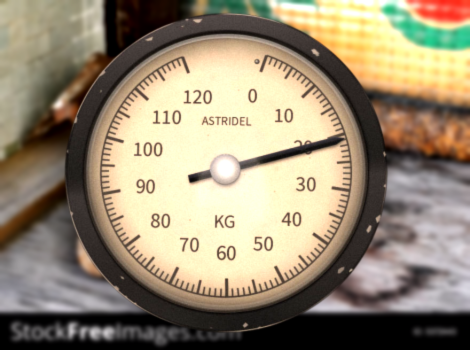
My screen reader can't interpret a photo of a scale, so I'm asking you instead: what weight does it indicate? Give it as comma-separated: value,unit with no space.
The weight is 21,kg
